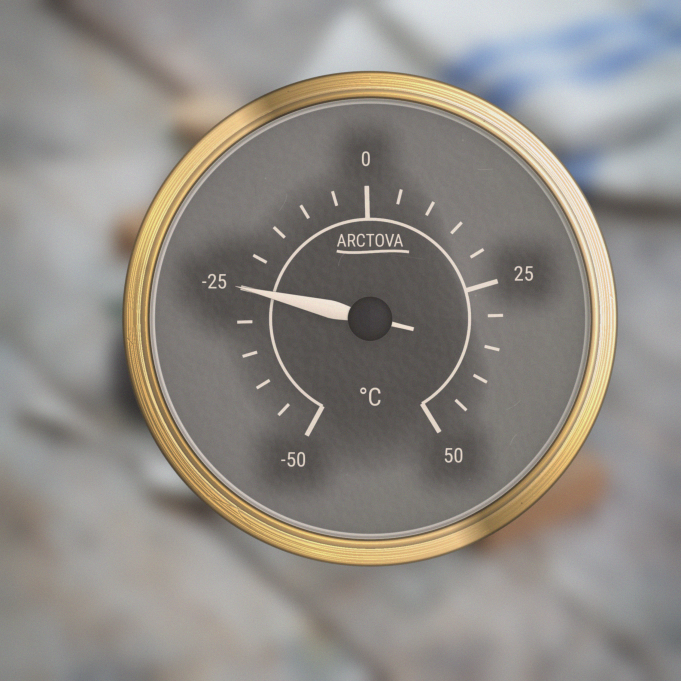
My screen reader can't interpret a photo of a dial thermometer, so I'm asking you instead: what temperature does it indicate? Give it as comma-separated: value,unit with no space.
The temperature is -25,°C
